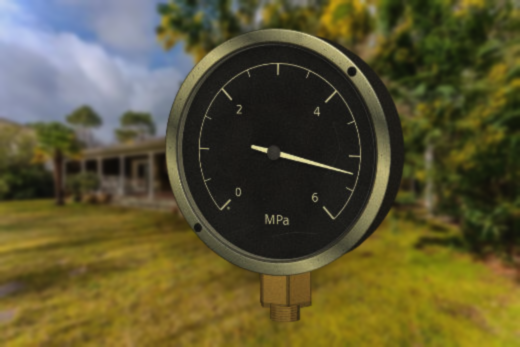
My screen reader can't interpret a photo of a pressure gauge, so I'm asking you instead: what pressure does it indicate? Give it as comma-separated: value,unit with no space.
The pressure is 5.25,MPa
